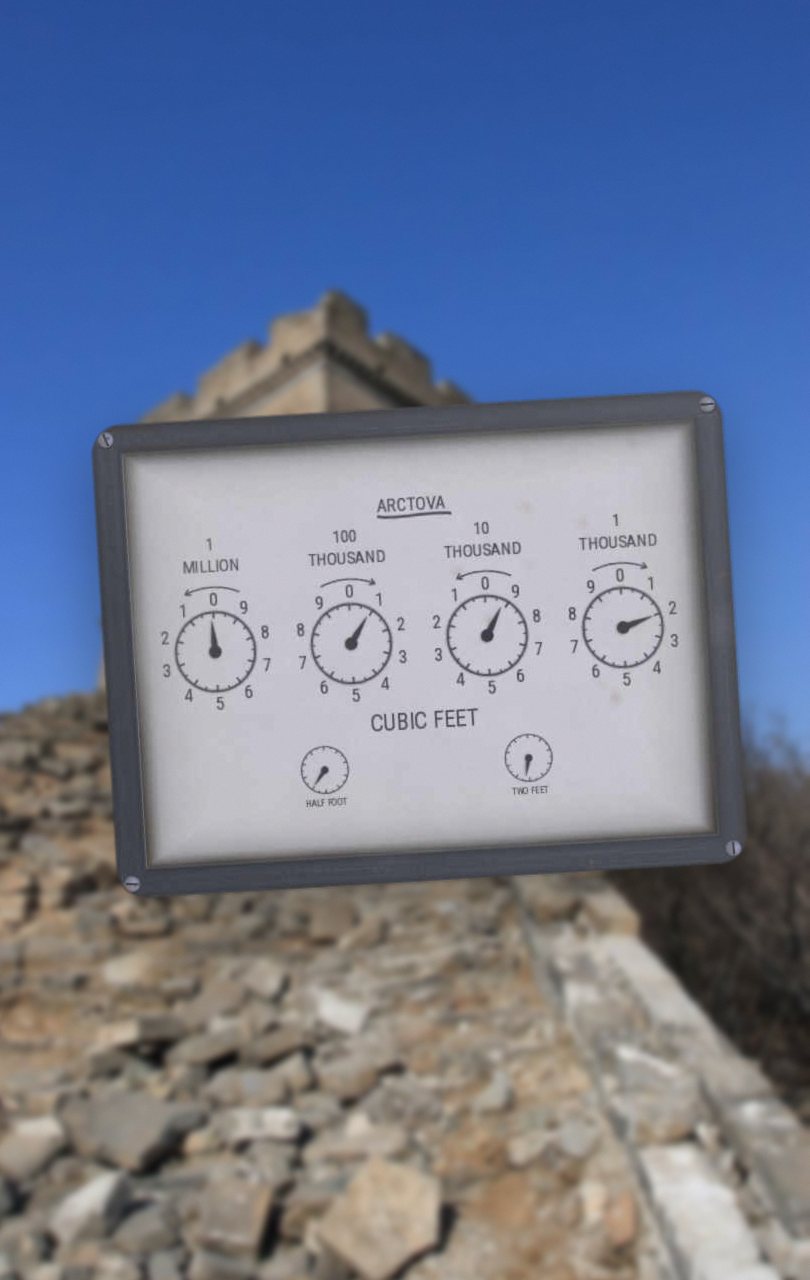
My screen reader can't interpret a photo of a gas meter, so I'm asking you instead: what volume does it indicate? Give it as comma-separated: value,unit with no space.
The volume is 9200,ft³
